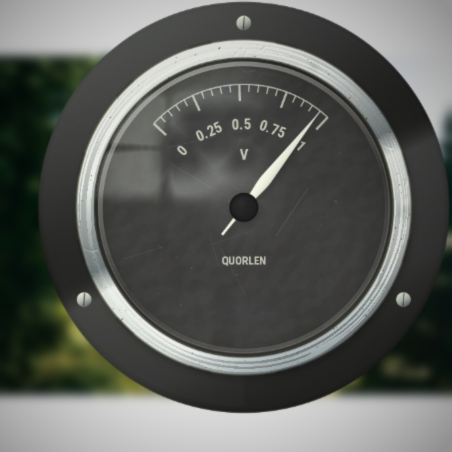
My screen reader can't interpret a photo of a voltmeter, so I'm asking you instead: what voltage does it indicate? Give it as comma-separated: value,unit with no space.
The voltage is 0.95,V
